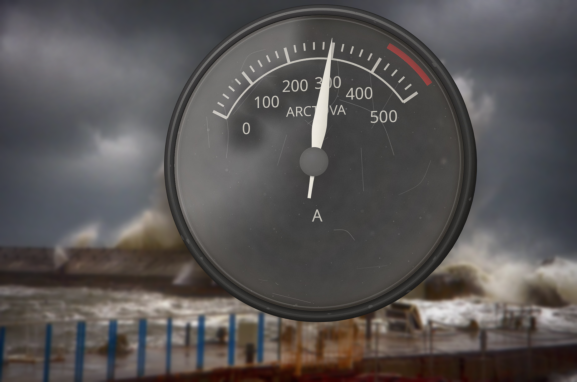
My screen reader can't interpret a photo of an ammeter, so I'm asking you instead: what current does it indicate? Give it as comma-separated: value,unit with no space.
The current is 300,A
